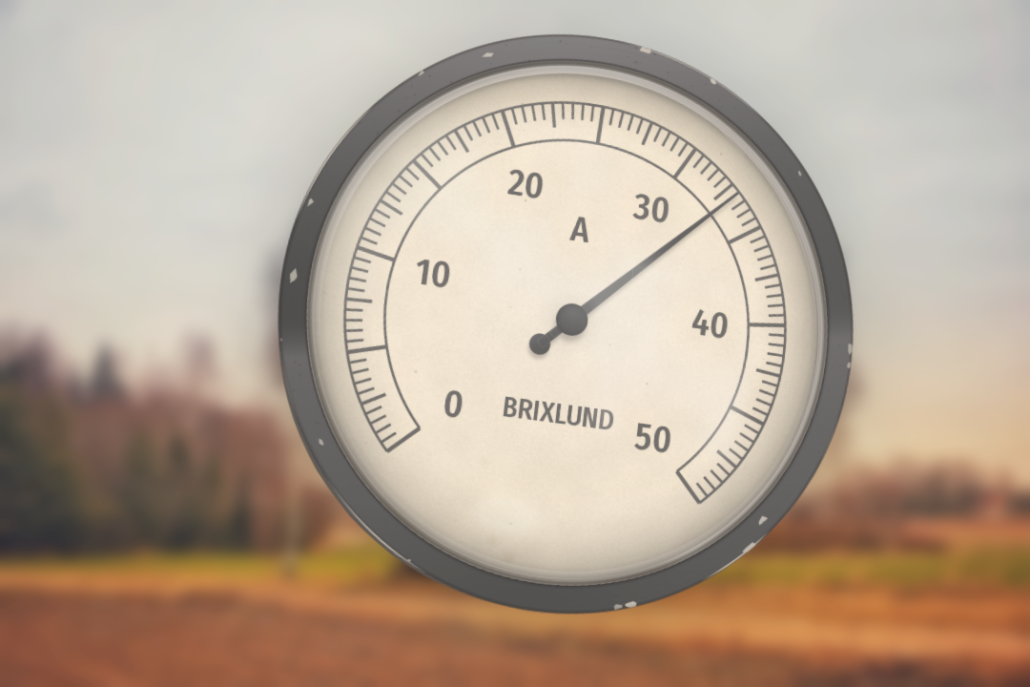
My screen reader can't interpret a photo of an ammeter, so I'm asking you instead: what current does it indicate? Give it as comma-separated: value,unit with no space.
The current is 33,A
